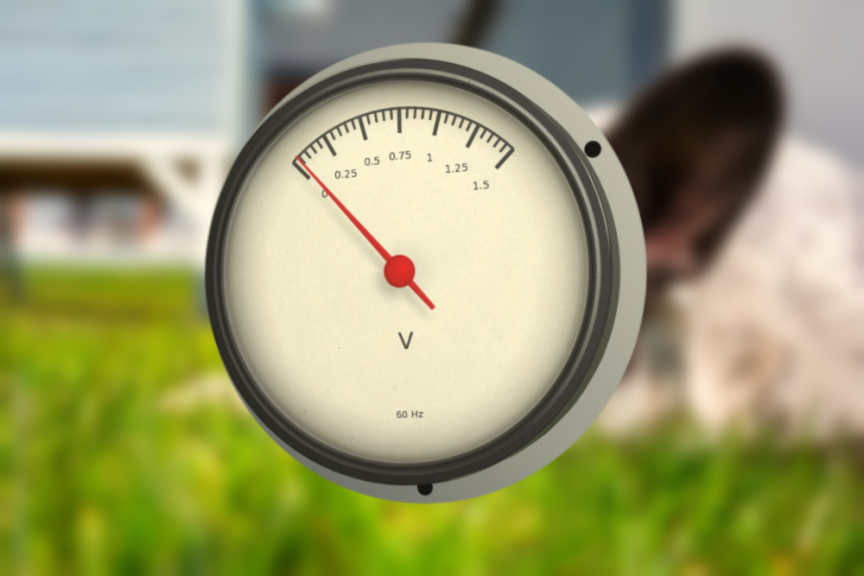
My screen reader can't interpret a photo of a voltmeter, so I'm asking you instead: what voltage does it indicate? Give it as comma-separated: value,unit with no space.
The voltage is 0.05,V
